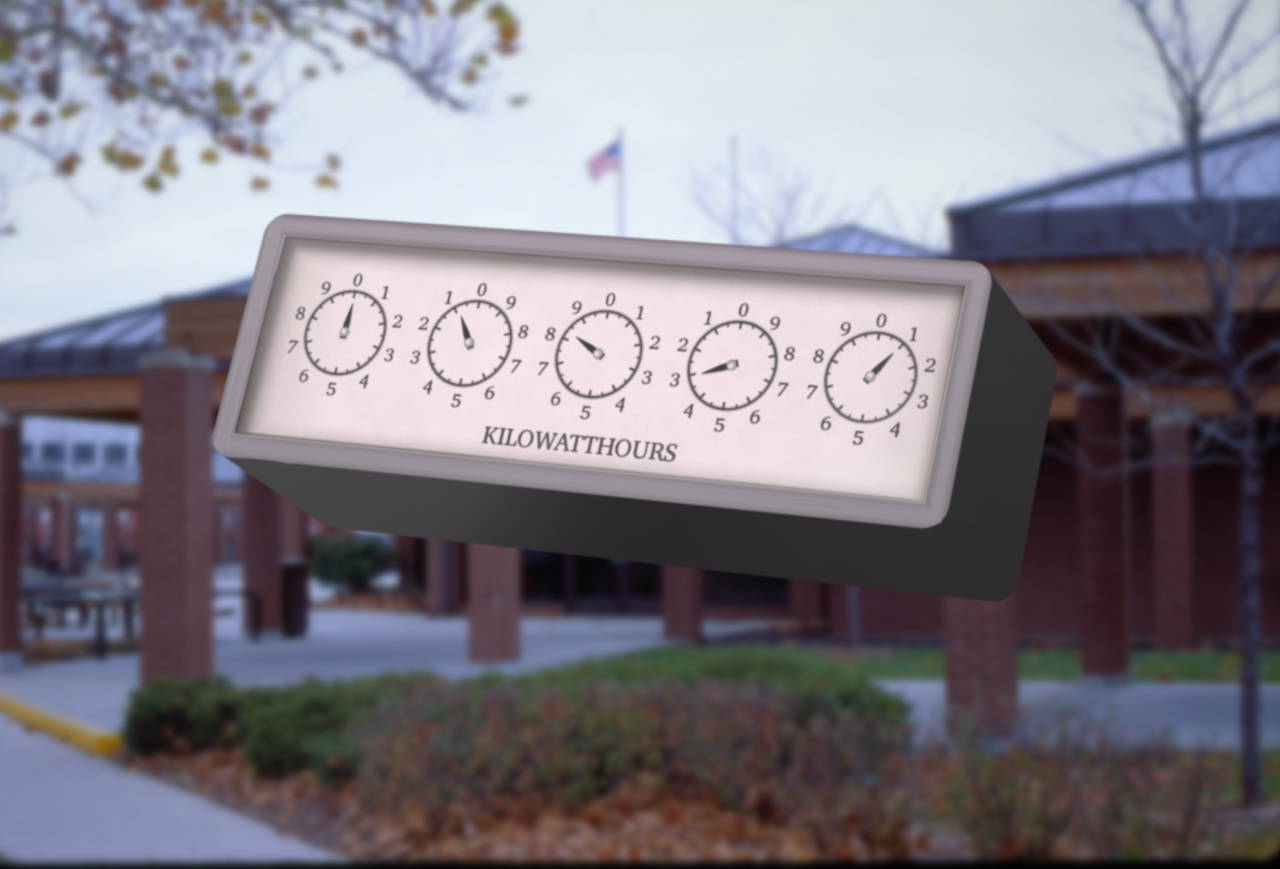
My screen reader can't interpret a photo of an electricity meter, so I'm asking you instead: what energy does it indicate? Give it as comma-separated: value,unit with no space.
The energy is 831,kWh
